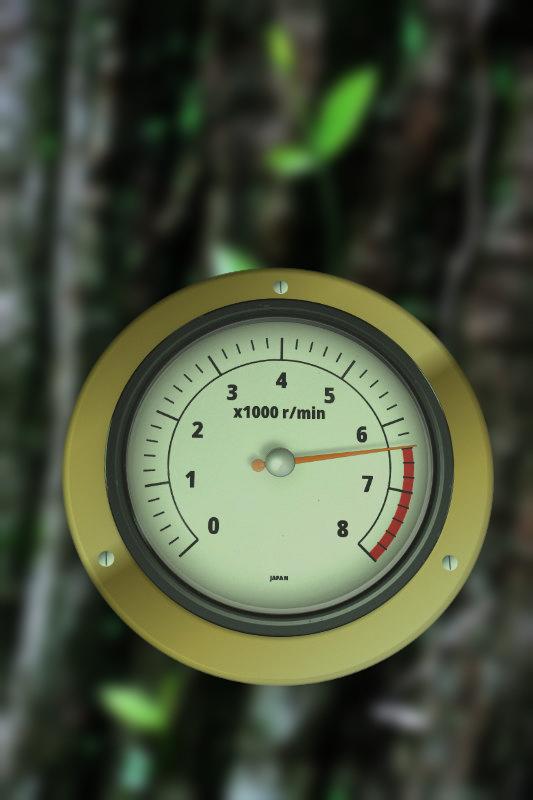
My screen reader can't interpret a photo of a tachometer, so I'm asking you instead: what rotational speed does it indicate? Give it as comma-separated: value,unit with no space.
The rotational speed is 6400,rpm
